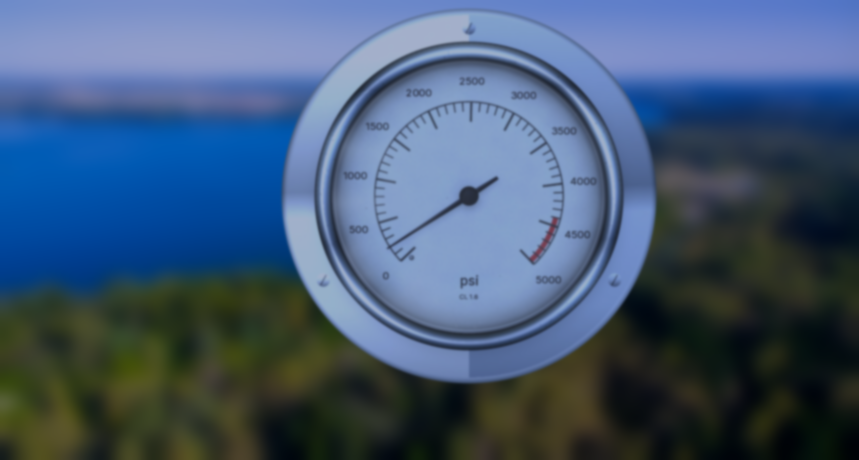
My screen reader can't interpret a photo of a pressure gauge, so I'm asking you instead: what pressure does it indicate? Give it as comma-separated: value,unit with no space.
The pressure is 200,psi
